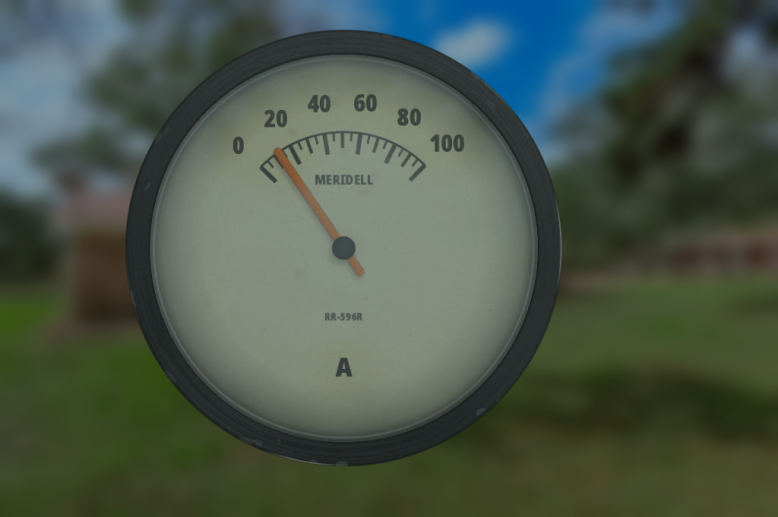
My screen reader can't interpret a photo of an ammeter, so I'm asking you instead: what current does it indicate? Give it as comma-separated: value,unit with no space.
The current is 12.5,A
